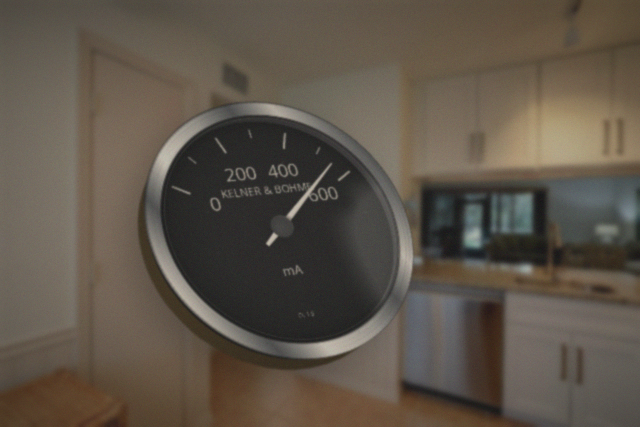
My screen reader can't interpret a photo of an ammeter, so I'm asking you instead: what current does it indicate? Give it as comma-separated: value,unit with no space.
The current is 550,mA
